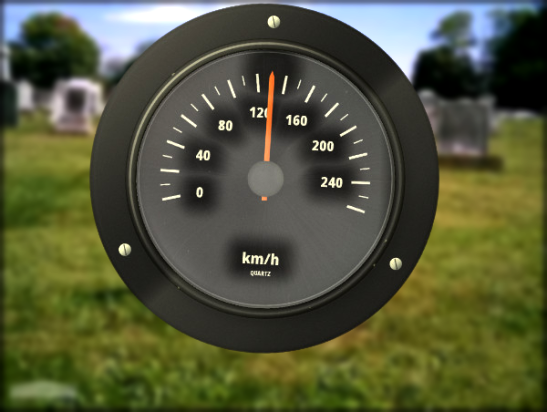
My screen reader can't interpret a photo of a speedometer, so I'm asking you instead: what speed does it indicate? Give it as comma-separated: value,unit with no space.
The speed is 130,km/h
